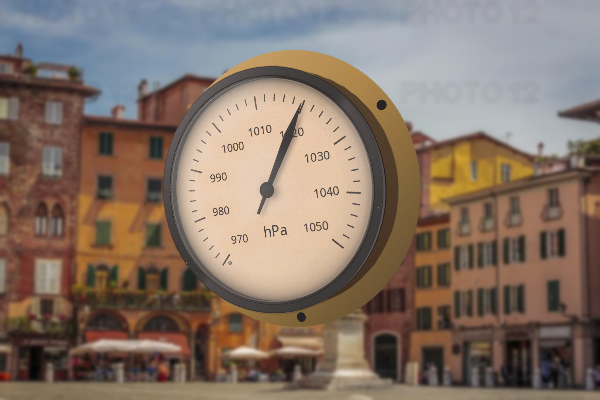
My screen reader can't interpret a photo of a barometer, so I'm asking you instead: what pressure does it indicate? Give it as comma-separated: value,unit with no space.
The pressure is 1020,hPa
